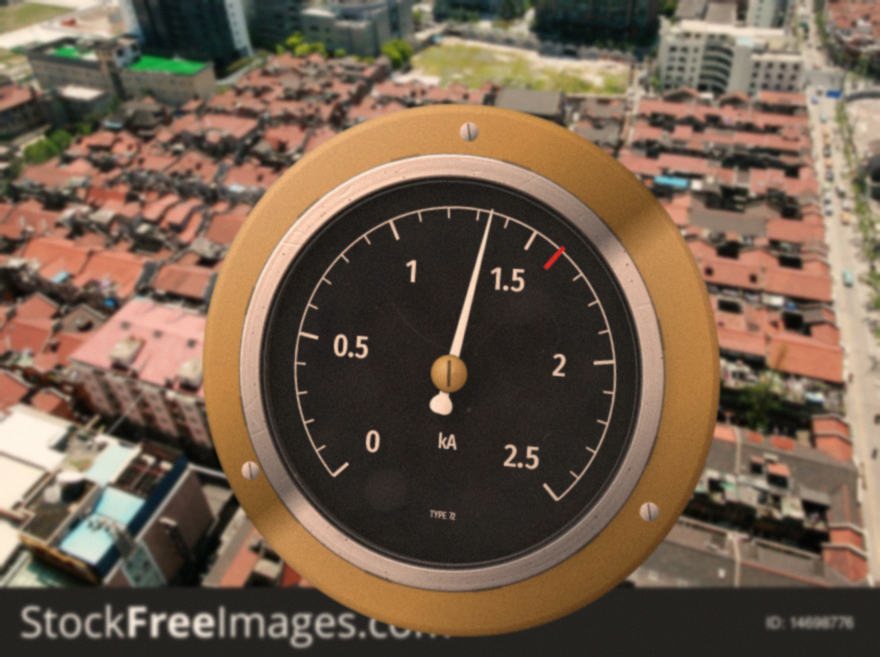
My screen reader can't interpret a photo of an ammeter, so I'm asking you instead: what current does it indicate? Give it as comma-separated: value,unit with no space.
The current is 1.35,kA
